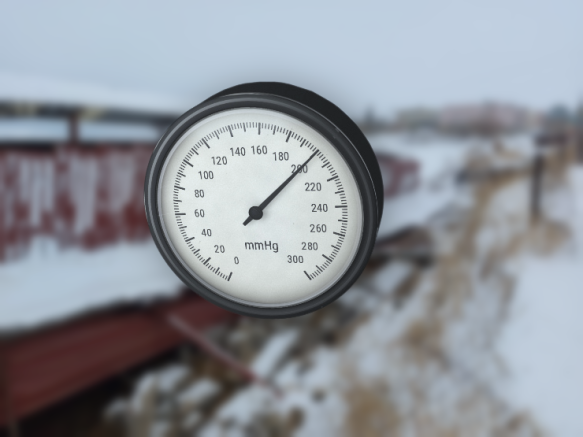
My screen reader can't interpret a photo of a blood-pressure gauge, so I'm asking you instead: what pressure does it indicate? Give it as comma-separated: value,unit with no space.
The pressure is 200,mmHg
